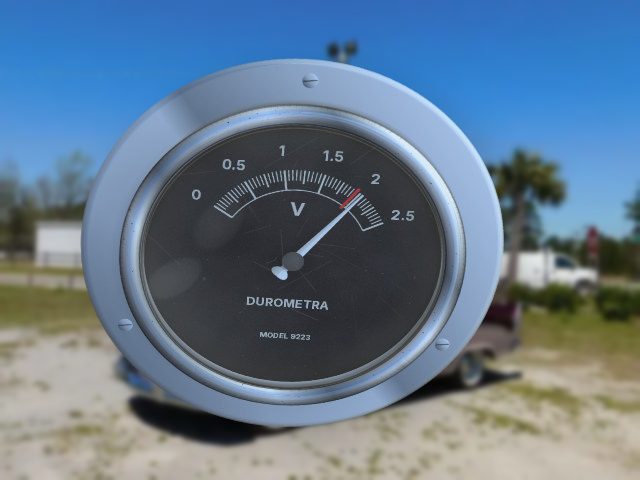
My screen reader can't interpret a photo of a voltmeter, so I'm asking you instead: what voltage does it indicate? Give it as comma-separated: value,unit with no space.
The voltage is 2,V
